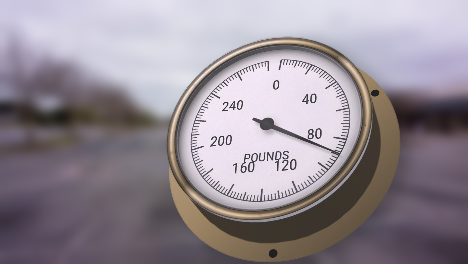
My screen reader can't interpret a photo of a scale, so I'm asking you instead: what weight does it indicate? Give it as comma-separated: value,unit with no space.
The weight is 90,lb
